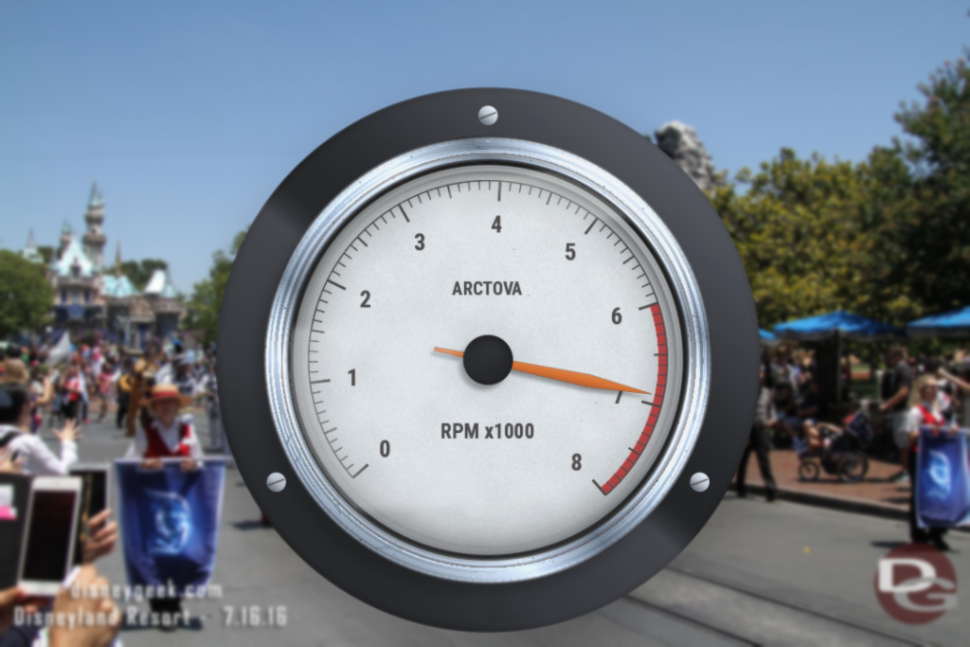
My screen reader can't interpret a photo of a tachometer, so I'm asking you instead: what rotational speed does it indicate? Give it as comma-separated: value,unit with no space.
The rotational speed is 6900,rpm
